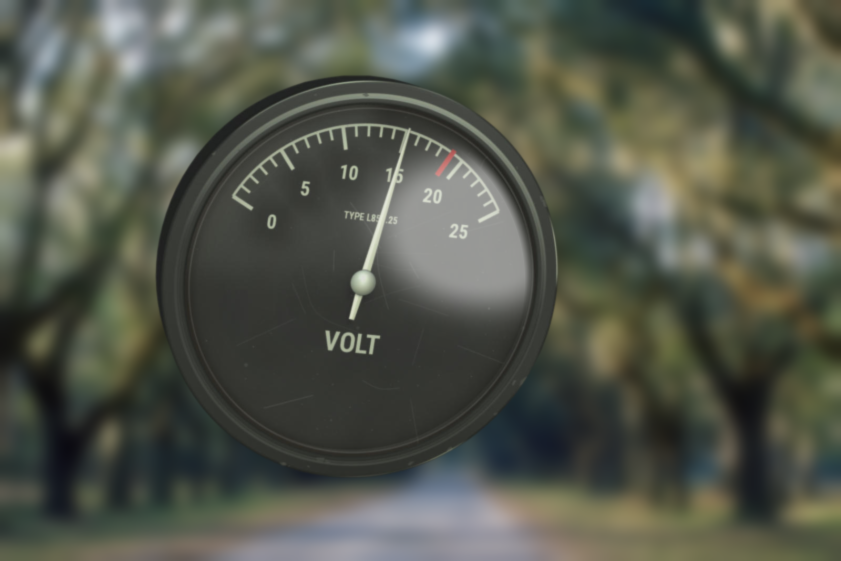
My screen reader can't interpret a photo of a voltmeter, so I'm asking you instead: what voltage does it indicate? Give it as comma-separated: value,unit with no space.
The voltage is 15,V
